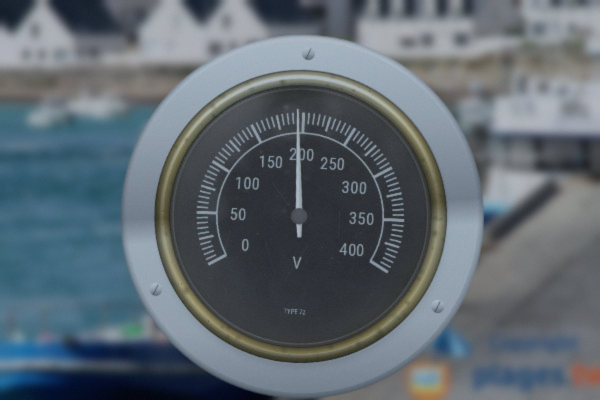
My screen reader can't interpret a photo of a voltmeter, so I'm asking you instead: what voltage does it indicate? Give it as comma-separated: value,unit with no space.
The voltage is 195,V
